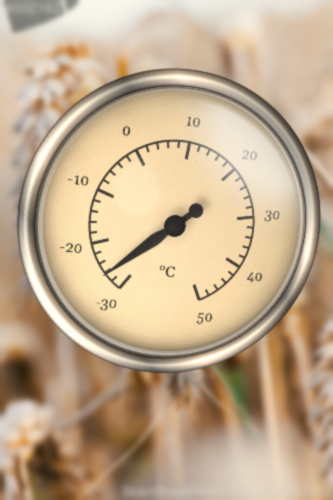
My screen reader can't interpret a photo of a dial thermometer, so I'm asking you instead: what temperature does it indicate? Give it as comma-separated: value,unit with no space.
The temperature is -26,°C
